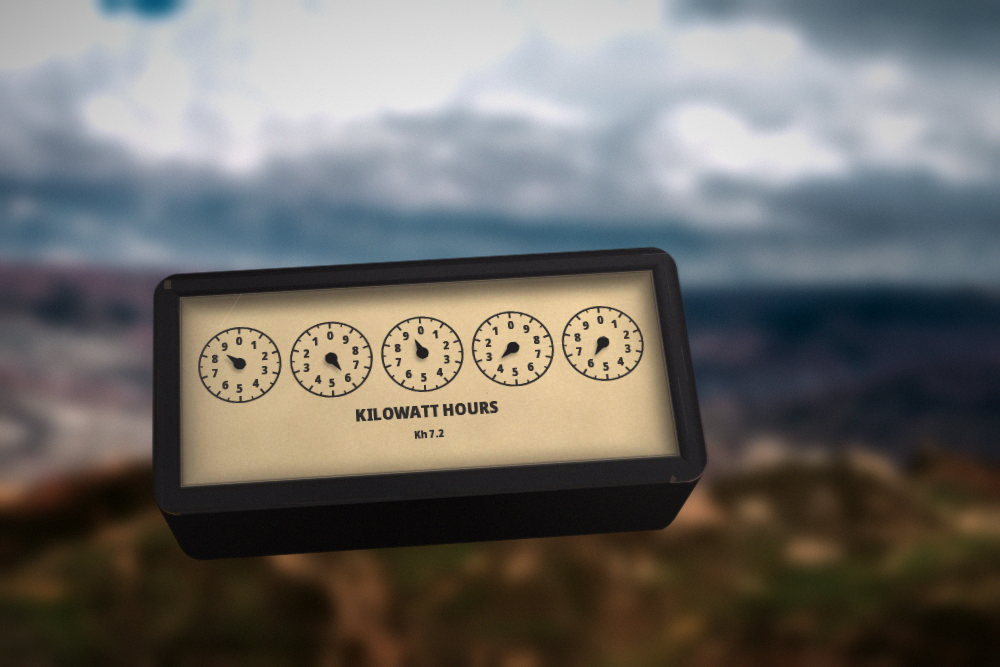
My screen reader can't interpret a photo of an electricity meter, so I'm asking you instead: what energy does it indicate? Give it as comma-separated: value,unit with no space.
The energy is 85936,kWh
